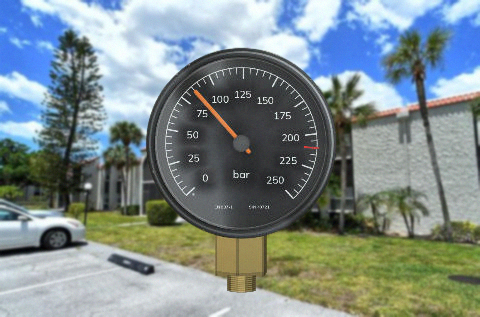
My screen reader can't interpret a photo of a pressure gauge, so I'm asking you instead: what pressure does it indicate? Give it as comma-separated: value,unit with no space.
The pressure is 85,bar
